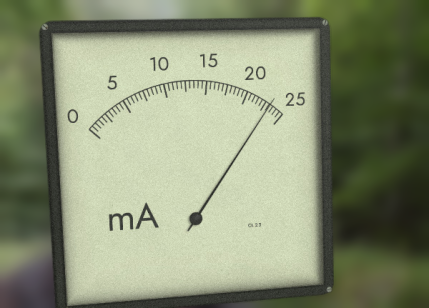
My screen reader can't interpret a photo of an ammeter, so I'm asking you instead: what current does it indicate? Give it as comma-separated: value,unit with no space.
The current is 23,mA
